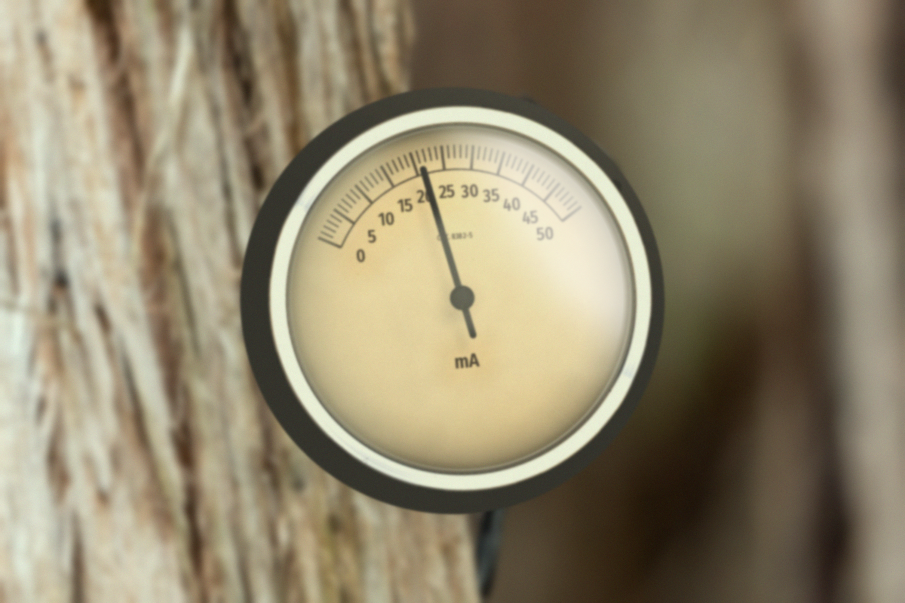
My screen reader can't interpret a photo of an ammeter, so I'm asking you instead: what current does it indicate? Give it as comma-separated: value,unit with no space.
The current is 21,mA
